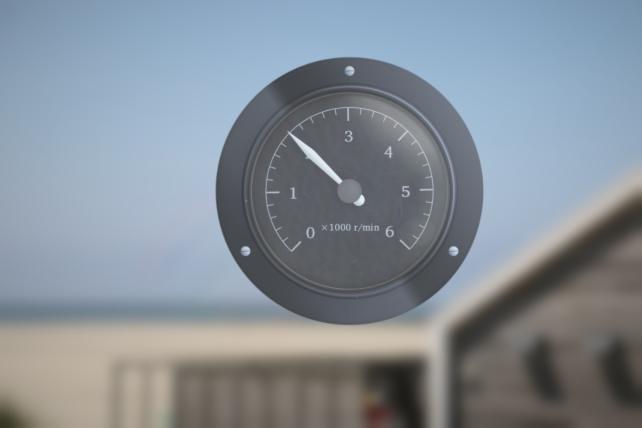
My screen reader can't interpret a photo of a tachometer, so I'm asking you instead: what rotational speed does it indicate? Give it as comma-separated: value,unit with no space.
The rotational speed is 2000,rpm
